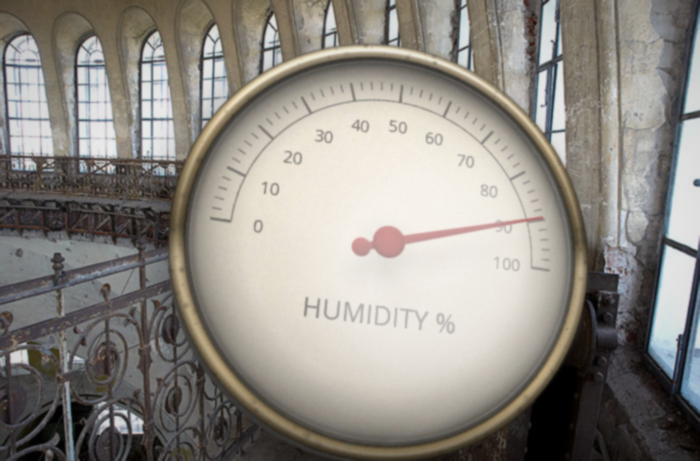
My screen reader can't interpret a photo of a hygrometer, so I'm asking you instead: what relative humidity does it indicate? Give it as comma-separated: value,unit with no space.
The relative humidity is 90,%
